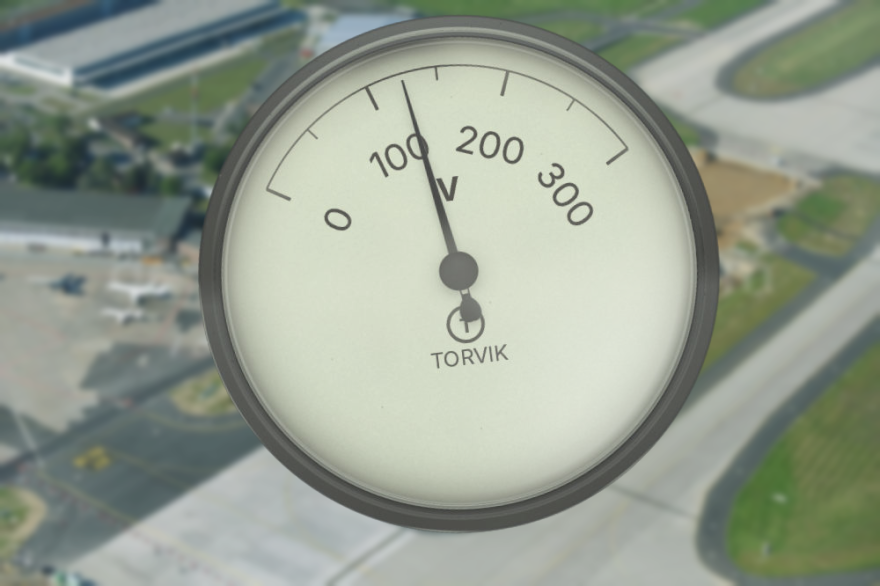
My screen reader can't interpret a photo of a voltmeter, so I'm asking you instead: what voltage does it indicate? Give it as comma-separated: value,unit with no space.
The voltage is 125,V
